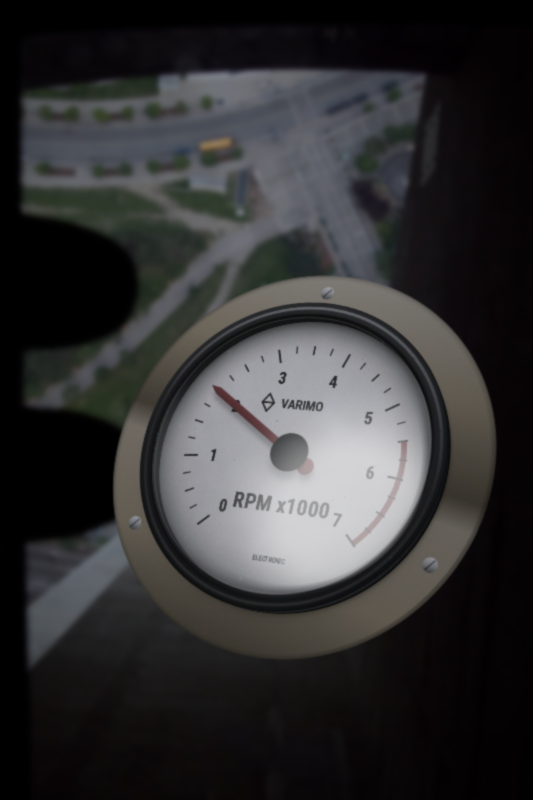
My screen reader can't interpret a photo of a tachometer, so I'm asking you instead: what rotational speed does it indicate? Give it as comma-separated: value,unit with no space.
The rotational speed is 2000,rpm
